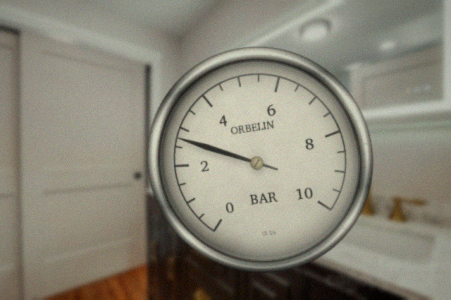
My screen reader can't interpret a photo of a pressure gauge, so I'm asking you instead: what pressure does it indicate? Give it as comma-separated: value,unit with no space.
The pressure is 2.75,bar
